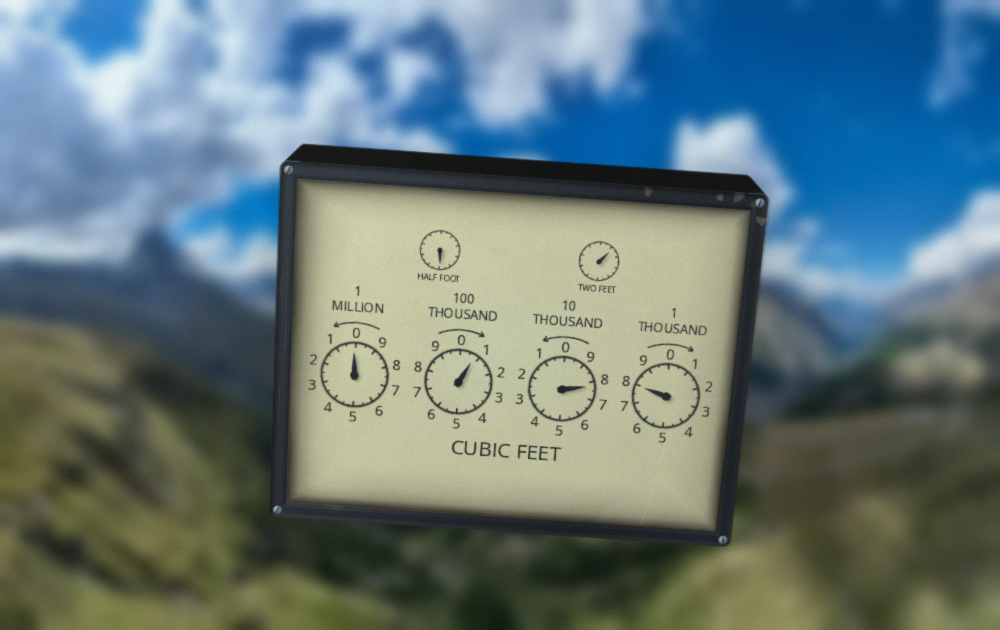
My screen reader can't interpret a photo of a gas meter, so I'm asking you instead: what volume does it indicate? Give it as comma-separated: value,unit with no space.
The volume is 7800,ft³
